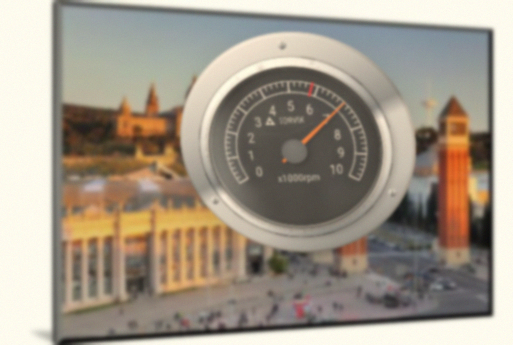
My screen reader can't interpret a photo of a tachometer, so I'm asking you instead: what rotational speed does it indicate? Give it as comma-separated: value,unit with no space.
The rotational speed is 7000,rpm
